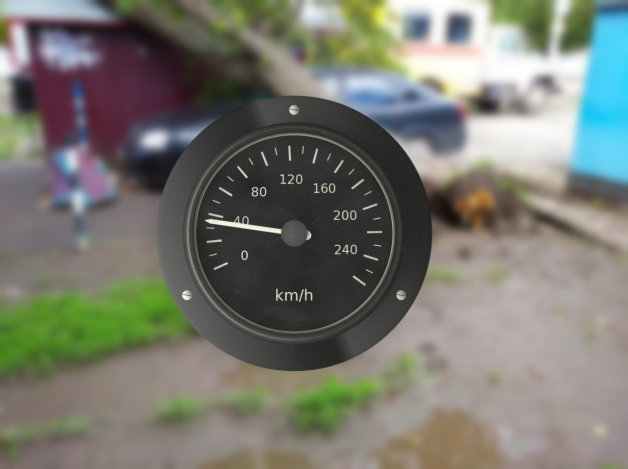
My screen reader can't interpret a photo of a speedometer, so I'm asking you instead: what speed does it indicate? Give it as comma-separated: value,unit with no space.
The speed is 35,km/h
